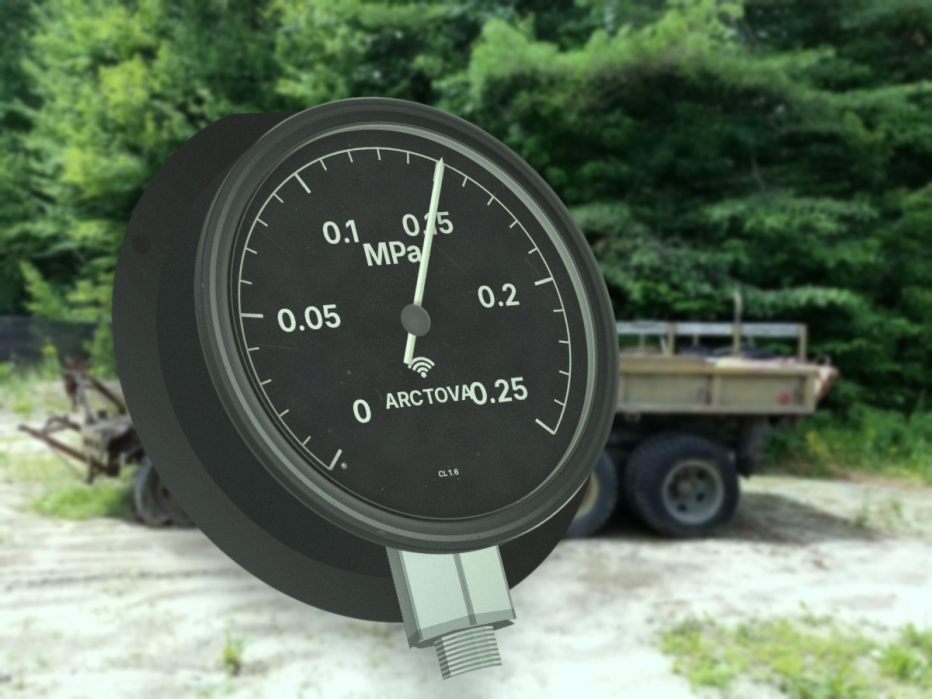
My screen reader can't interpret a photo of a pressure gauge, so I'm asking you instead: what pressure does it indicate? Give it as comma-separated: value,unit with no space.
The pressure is 0.15,MPa
